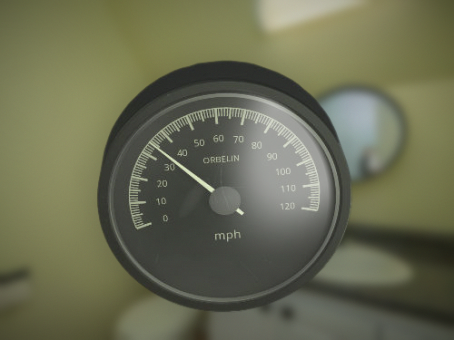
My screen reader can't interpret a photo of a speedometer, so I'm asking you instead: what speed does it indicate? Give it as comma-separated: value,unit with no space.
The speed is 35,mph
